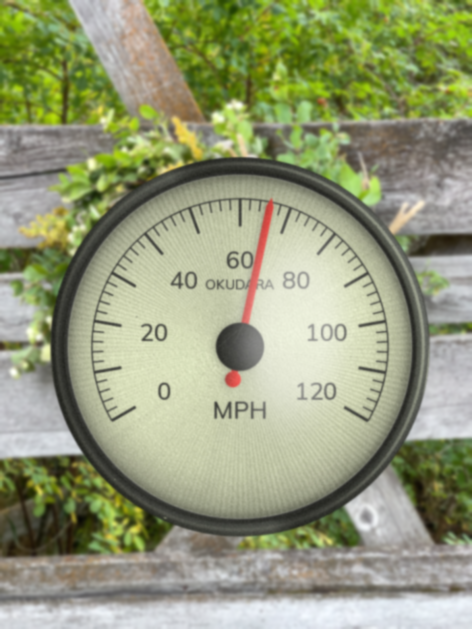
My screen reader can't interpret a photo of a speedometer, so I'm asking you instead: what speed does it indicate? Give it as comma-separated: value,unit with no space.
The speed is 66,mph
